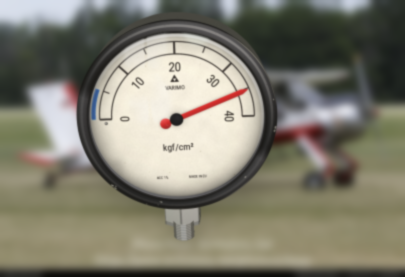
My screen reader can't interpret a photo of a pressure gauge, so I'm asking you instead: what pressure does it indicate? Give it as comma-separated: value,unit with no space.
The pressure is 35,kg/cm²
